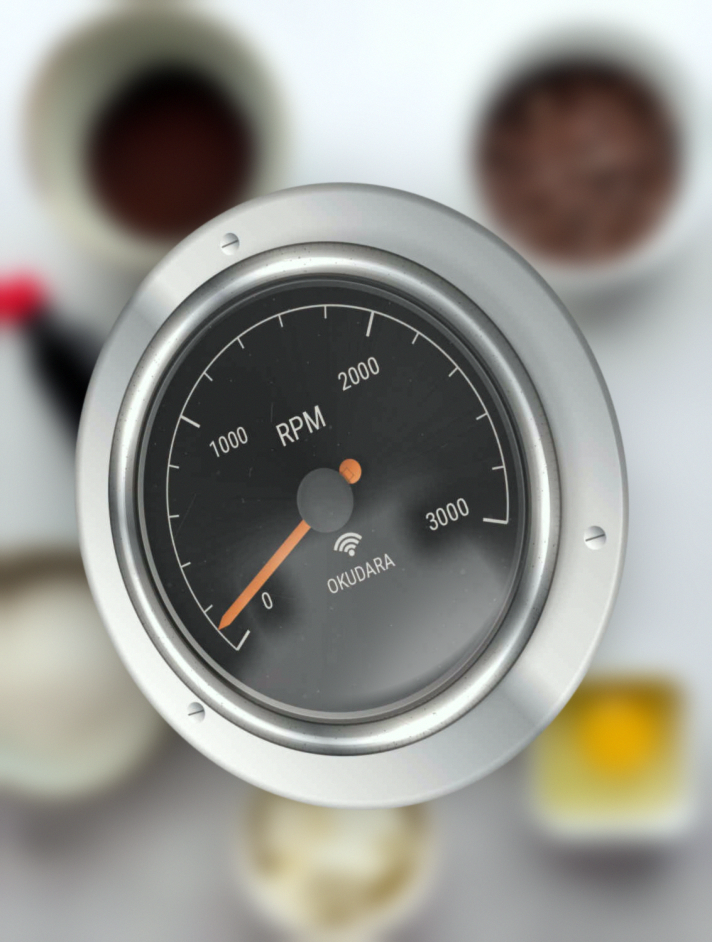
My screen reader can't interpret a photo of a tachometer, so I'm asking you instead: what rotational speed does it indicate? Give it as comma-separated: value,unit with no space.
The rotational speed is 100,rpm
